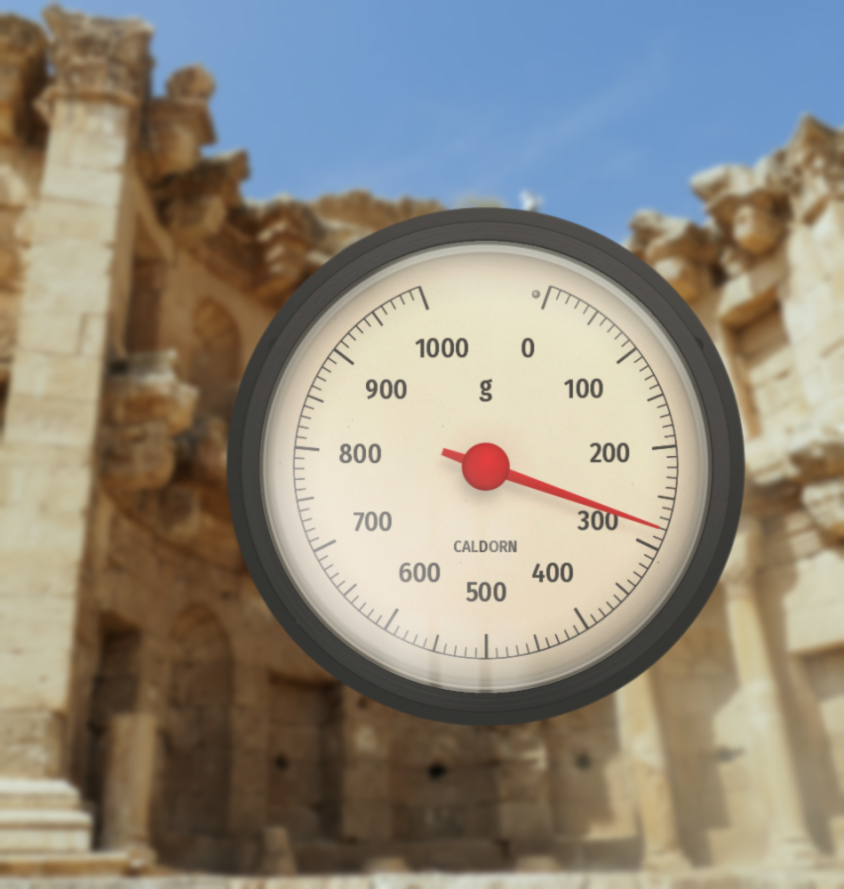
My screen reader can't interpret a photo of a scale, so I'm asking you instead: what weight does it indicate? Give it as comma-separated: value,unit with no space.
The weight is 280,g
